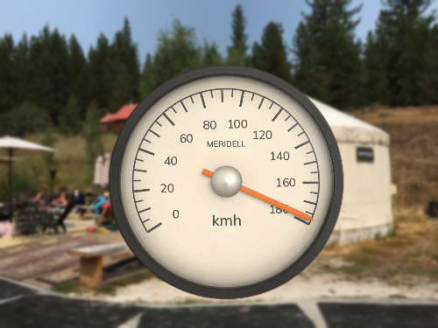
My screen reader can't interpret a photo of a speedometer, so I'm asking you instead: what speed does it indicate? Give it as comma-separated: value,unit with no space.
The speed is 177.5,km/h
